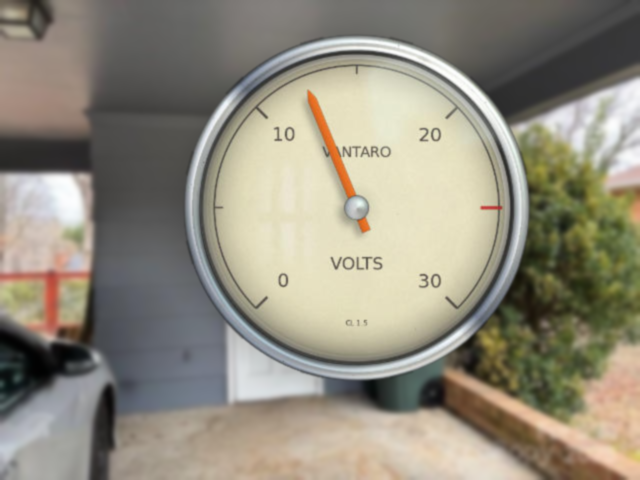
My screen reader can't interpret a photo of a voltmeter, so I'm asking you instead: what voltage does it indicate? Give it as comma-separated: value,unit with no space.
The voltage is 12.5,V
